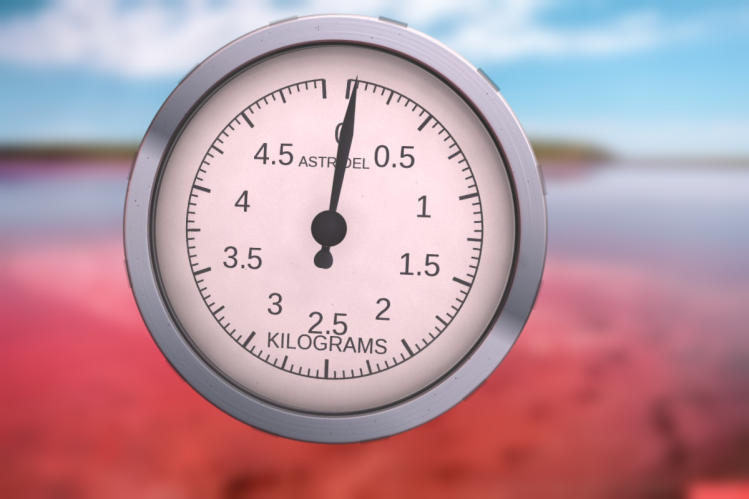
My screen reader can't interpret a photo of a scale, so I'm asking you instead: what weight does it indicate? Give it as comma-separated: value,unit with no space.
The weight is 0.05,kg
